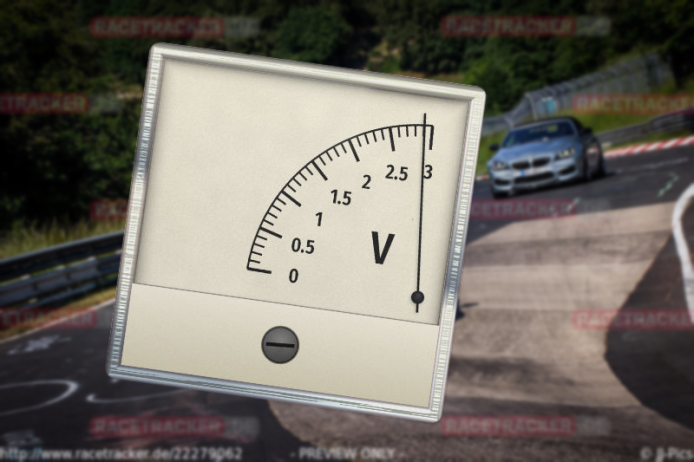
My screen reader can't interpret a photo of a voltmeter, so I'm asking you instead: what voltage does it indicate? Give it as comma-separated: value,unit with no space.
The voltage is 2.9,V
